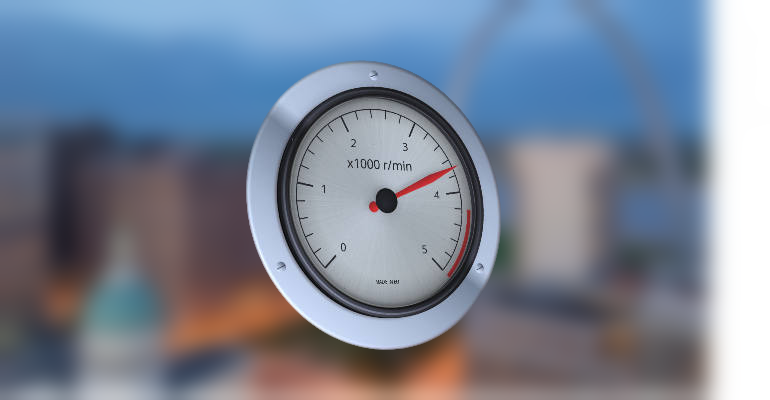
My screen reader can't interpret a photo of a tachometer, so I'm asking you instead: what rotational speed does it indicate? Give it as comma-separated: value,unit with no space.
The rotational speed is 3700,rpm
